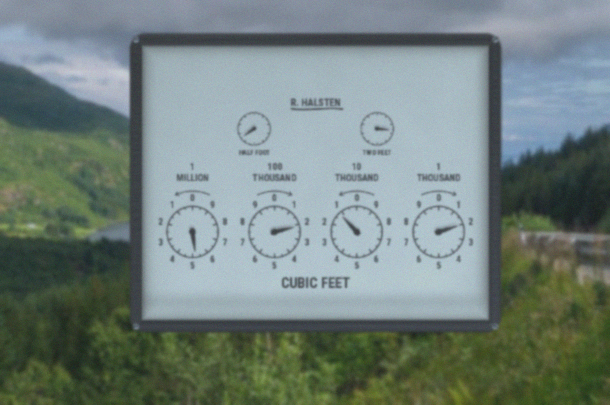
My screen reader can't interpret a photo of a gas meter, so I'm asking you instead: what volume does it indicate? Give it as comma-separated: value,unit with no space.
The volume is 521200,ft³
